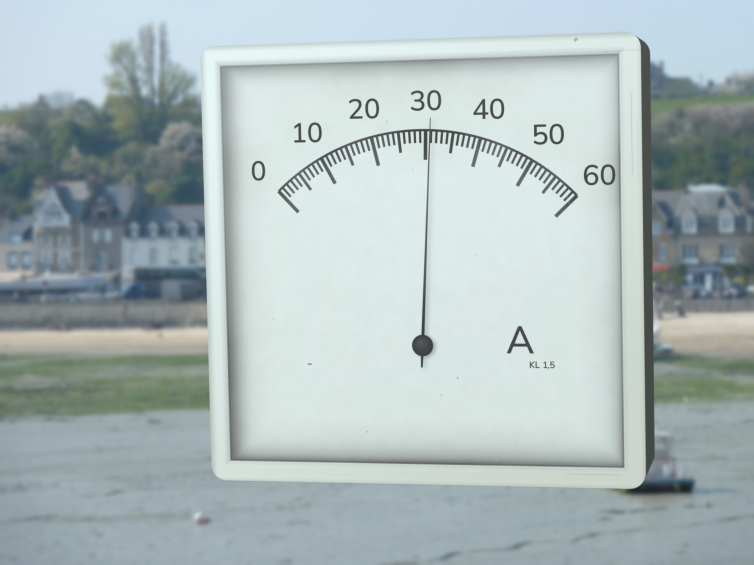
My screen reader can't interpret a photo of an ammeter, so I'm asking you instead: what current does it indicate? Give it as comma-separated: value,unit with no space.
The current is 31,A
